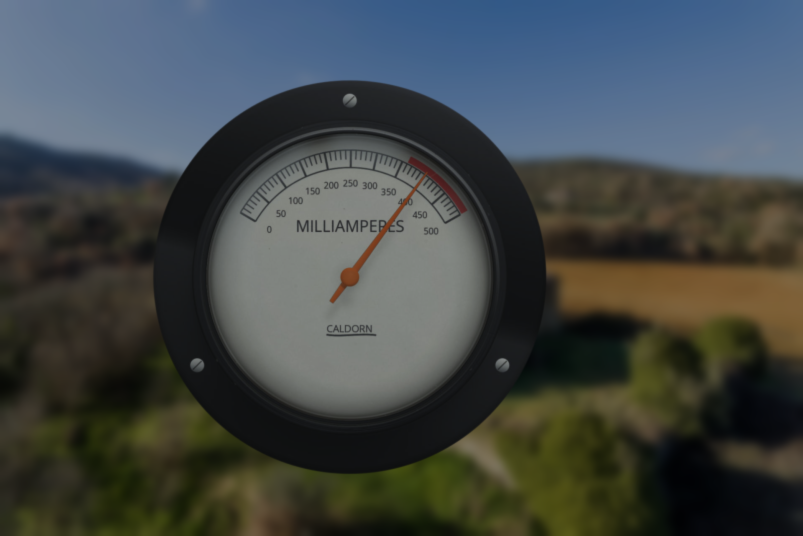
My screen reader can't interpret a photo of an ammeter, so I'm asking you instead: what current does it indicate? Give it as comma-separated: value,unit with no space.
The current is 400,mA
